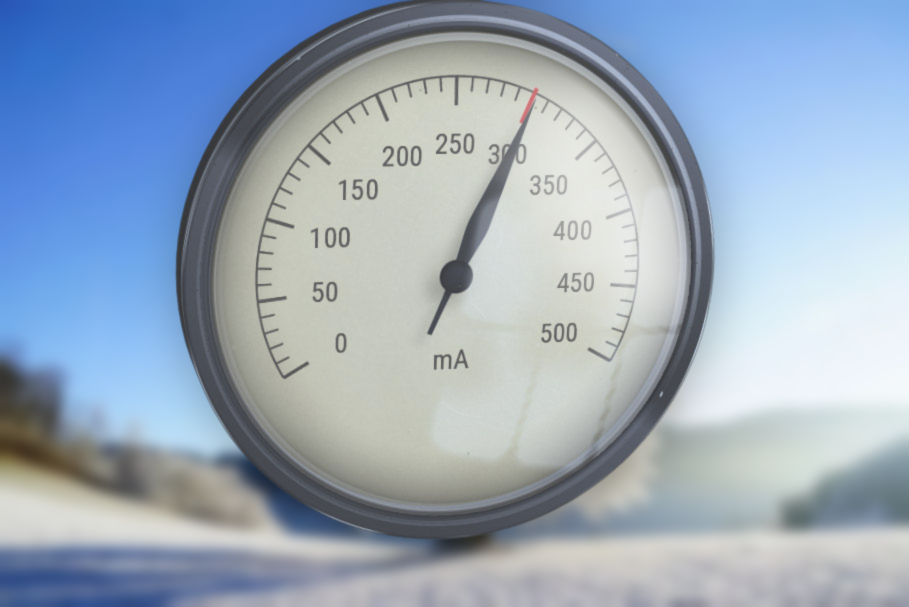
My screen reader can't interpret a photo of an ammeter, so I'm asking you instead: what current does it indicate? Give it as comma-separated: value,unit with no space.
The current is 300,mA
